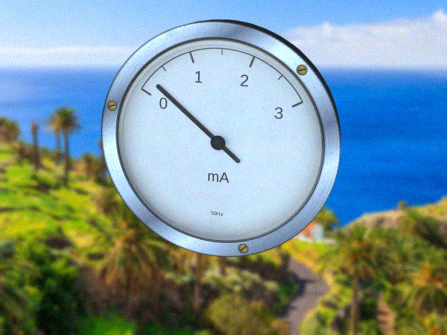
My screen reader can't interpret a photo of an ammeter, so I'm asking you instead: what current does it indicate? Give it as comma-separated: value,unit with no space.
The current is 0.25,mA
